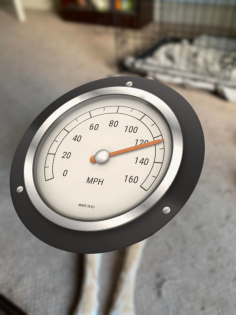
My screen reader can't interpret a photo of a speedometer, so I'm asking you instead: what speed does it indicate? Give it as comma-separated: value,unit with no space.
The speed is 125,mph
